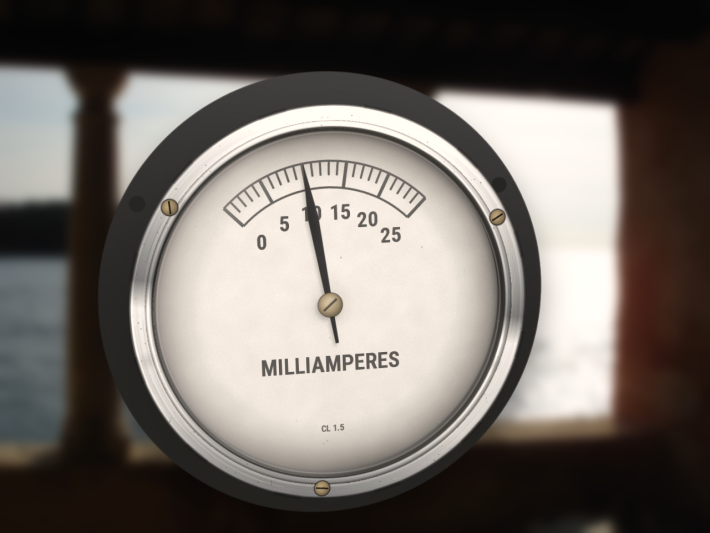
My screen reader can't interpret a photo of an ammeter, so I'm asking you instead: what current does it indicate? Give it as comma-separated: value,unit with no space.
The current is 10,mA
